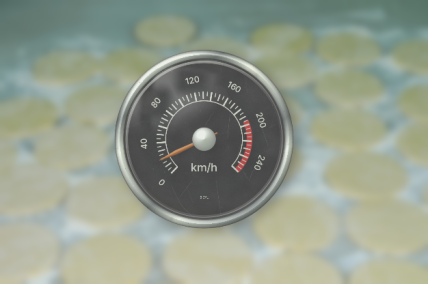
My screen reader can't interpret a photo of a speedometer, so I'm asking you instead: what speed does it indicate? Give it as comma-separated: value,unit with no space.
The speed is 20,km/h
